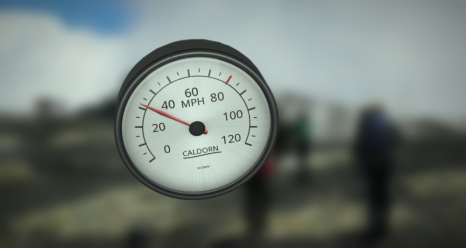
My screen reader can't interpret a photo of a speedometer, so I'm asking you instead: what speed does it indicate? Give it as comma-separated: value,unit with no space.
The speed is 32.5,mph
